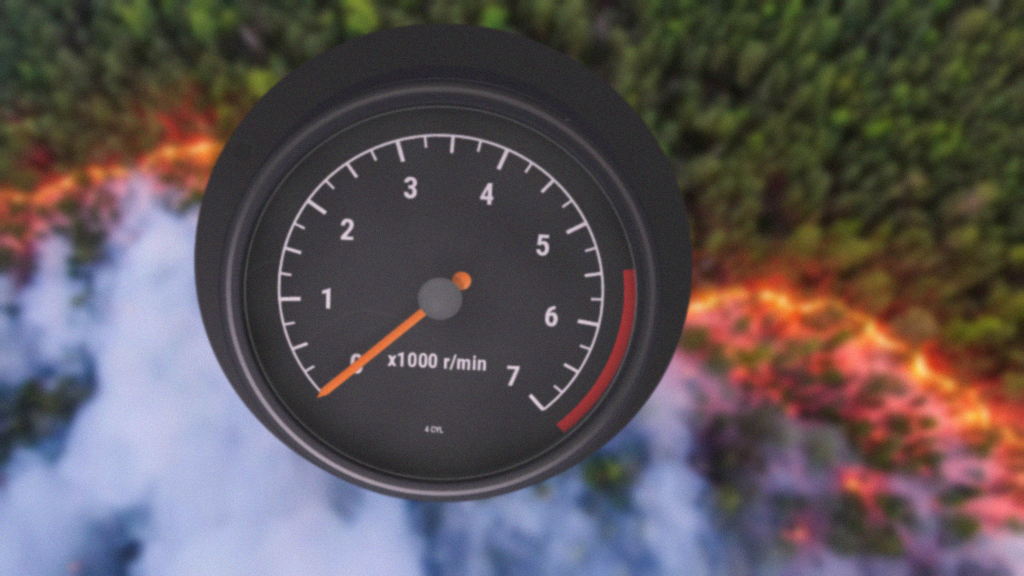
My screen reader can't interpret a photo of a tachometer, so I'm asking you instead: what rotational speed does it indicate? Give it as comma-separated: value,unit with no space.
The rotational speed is 0,rpm
